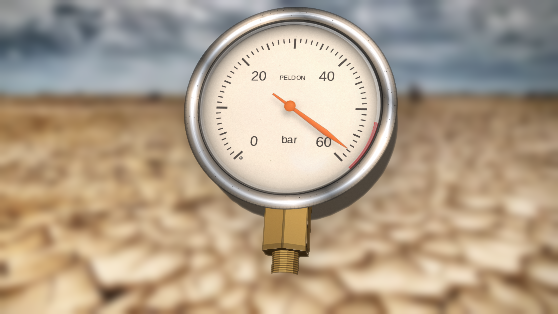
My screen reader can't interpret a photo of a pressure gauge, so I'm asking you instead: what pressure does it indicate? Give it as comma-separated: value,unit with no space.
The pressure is 58,bar
